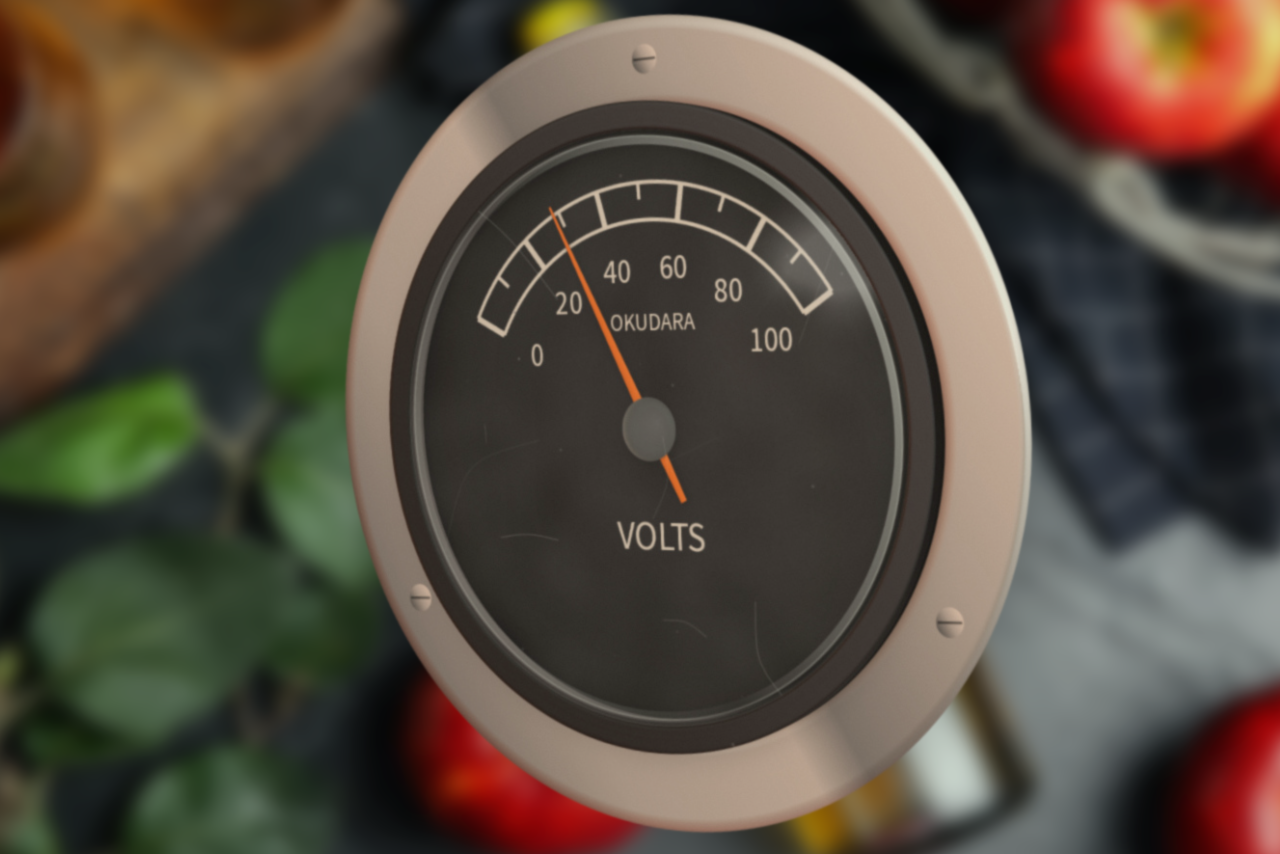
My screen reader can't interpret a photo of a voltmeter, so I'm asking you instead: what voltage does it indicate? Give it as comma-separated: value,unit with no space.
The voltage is 30,V
